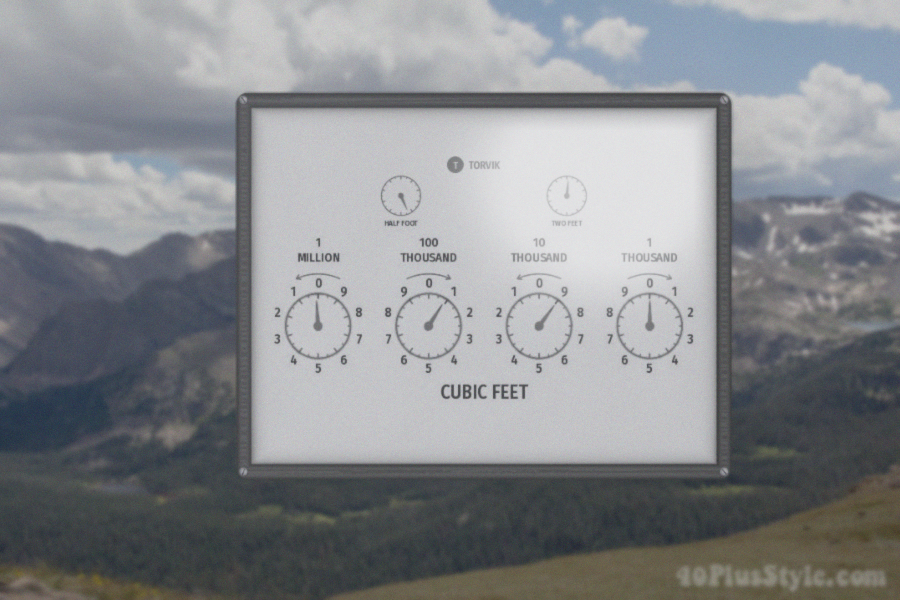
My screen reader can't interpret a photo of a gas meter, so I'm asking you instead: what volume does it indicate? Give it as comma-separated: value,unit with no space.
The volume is 9000,ft³
